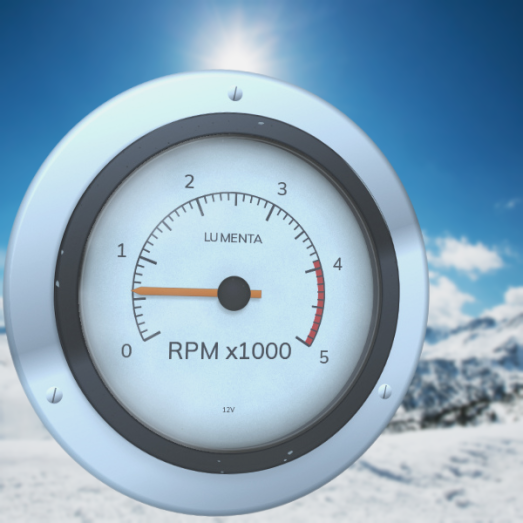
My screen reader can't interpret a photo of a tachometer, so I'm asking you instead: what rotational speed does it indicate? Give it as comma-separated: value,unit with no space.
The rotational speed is 600,rpm
